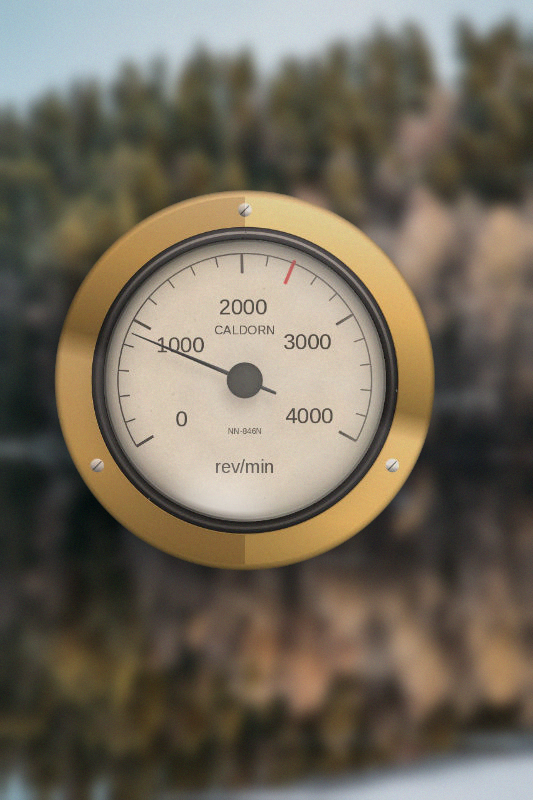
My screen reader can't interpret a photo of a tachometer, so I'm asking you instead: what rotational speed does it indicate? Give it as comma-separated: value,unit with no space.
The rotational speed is 900,rpm
